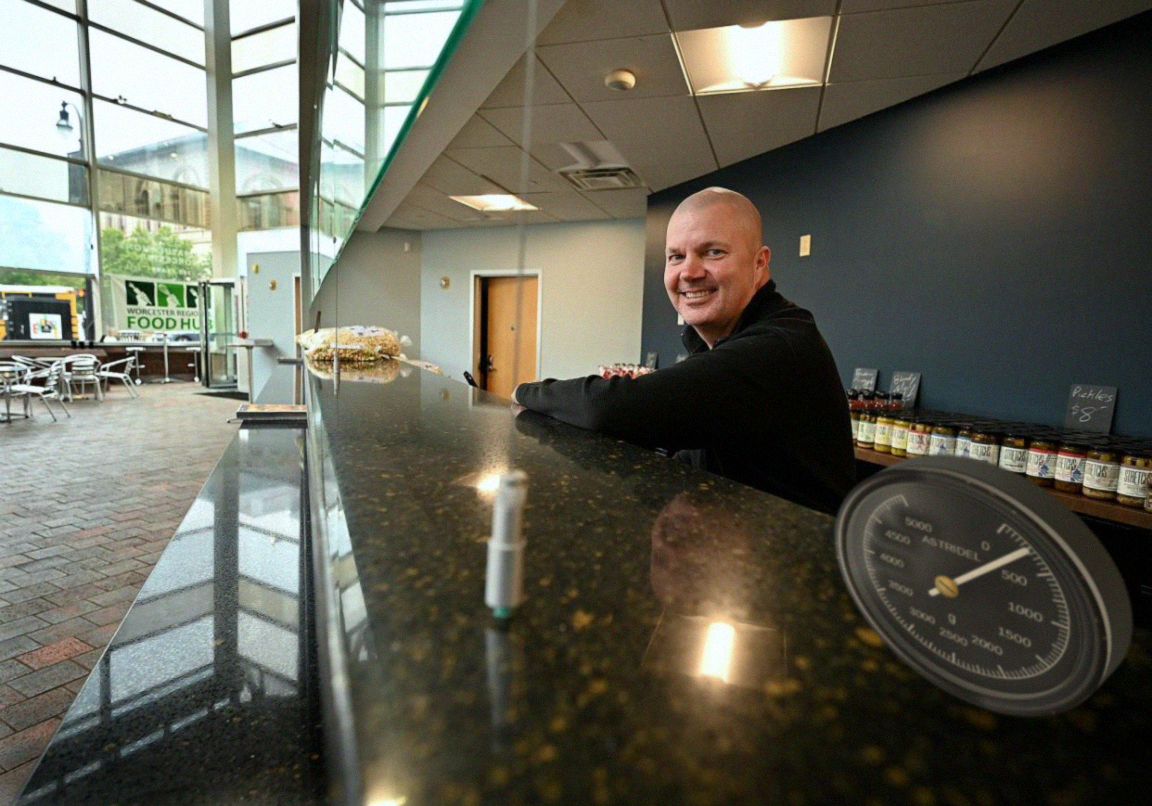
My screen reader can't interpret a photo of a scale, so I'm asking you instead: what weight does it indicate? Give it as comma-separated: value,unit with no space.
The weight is 250,g
